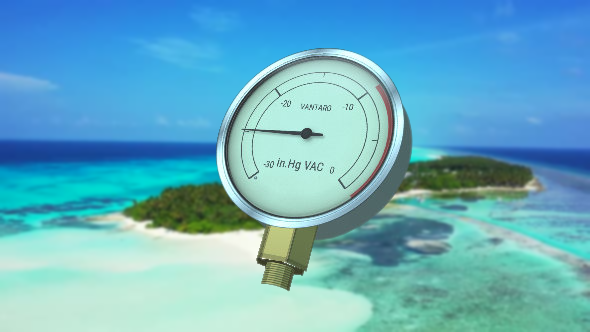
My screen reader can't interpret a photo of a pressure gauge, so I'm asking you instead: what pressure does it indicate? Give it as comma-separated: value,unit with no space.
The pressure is -25,inHg
